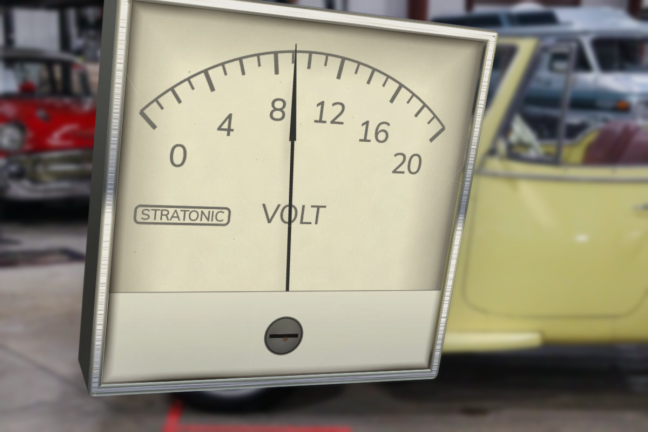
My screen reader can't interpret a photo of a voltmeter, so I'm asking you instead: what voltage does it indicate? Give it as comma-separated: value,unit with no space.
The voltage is 9,V
